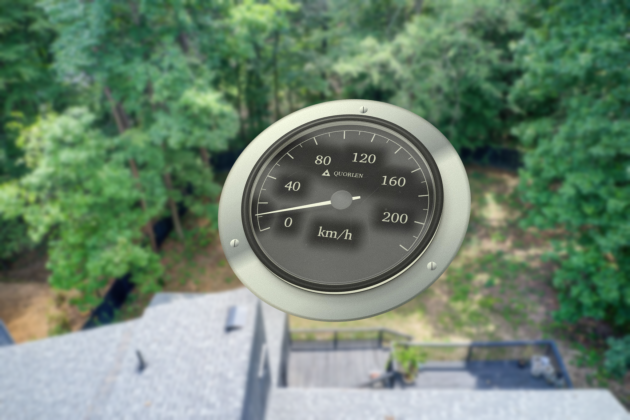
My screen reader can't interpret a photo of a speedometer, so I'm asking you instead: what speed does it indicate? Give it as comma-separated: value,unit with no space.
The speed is 10,km/h
